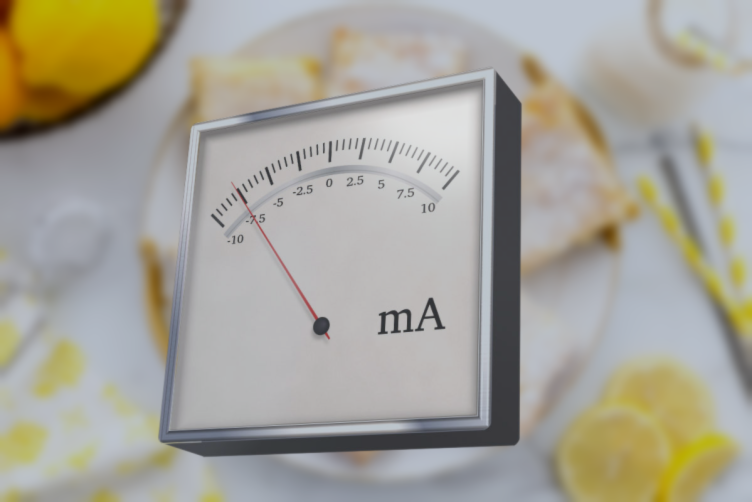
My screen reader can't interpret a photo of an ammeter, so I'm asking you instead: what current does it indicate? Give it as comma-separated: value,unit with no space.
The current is -7.5,mA
